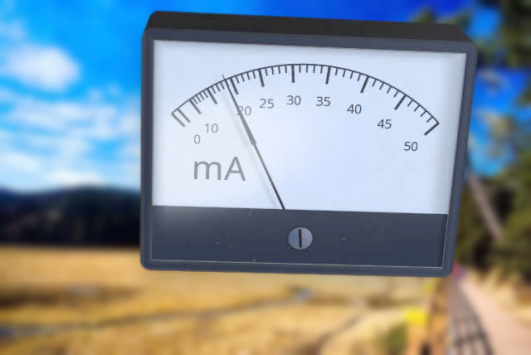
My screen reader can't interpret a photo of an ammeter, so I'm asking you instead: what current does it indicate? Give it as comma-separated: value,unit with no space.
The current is 19,mA
